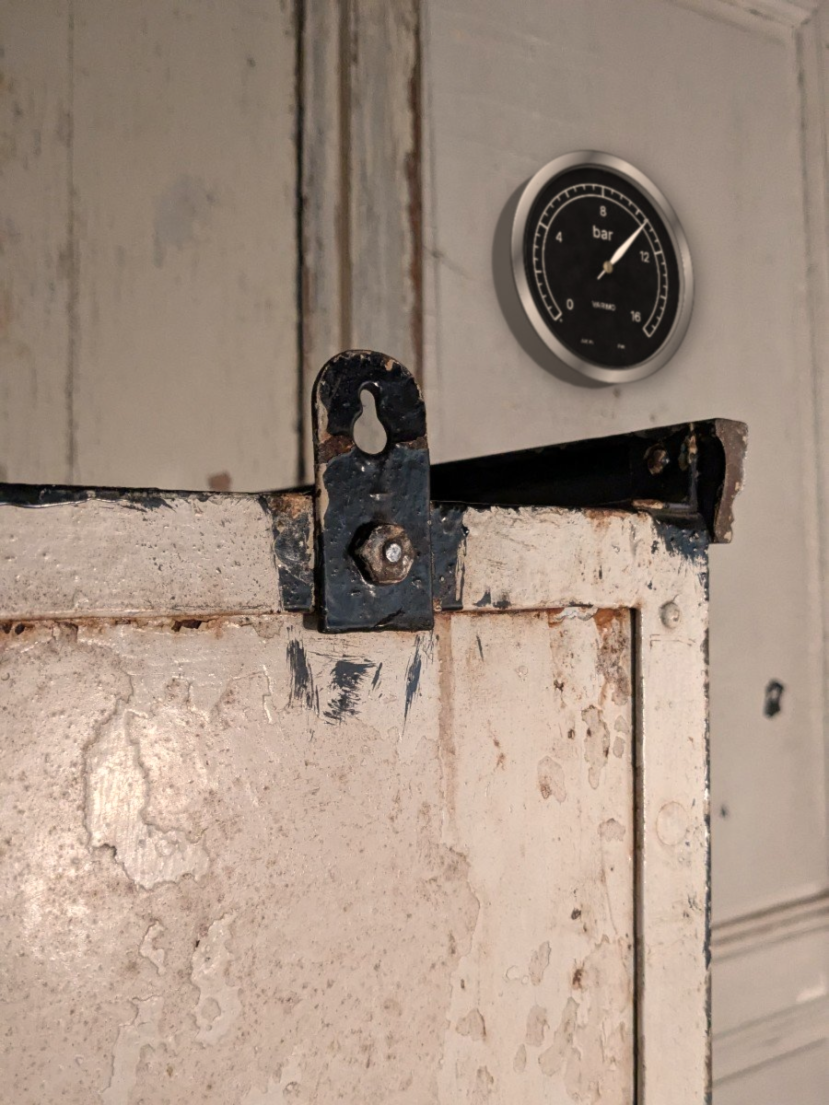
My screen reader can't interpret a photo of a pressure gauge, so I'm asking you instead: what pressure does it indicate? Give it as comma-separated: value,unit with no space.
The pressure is 10.5,bar
